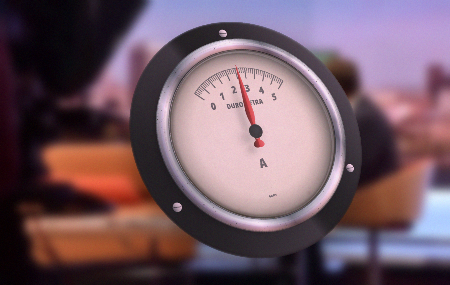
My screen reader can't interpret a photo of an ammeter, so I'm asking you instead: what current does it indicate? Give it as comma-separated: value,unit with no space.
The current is 2.5,A
